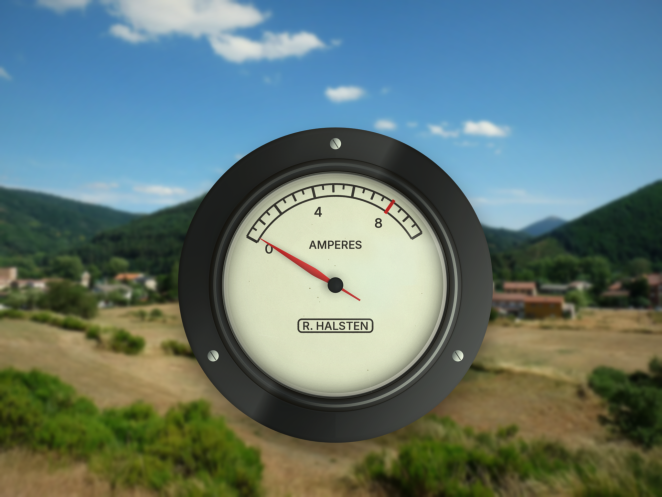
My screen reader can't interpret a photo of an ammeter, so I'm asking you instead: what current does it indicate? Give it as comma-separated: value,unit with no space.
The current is 0.25,A
